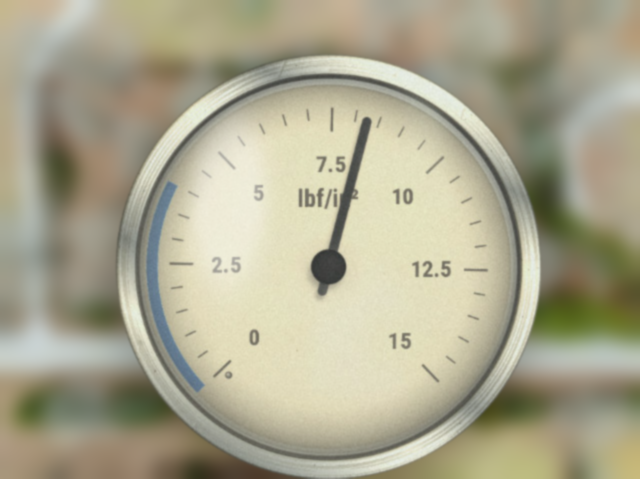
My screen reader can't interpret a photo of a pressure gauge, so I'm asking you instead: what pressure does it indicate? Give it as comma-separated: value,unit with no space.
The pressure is 8.25,psi
